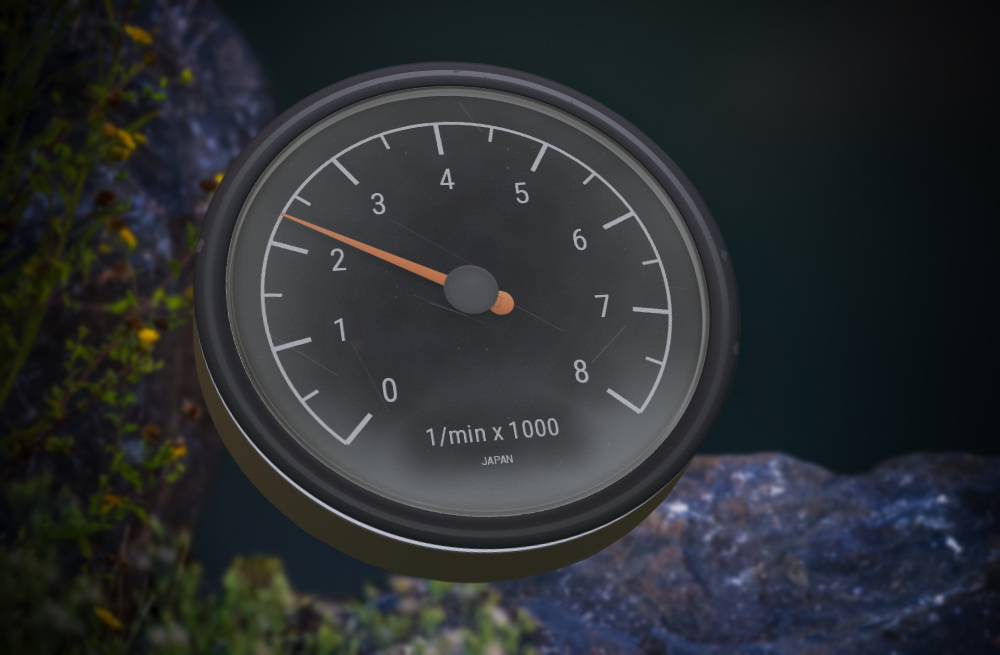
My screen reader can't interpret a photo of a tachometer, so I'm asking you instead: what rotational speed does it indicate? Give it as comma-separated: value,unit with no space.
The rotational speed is 2250,rpm
